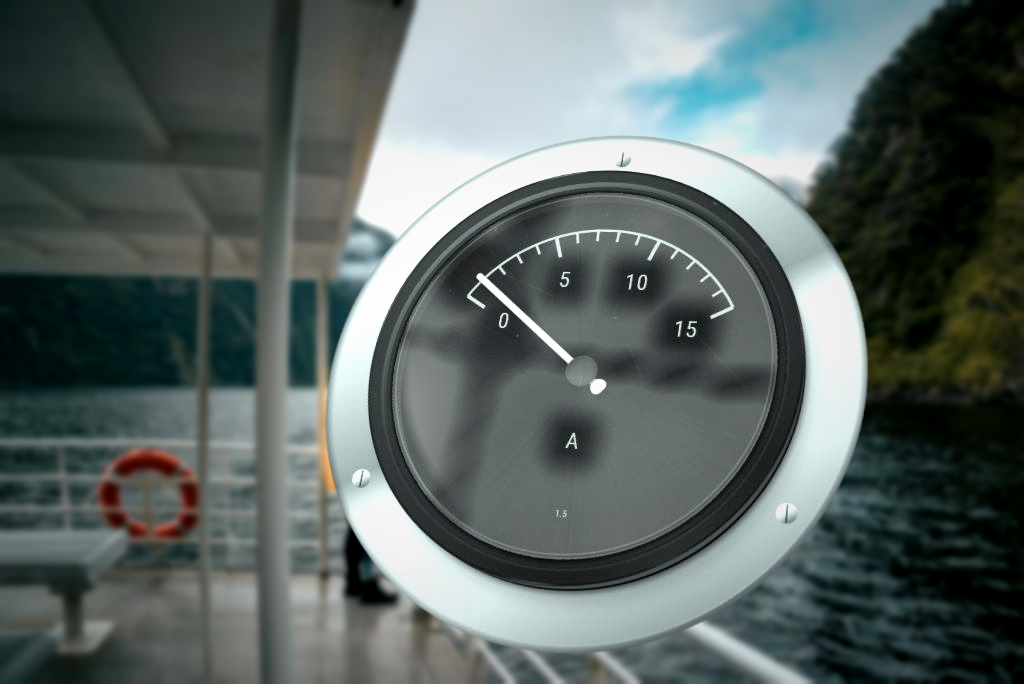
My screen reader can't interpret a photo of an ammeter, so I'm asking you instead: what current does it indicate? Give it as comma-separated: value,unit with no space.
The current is 1,A
